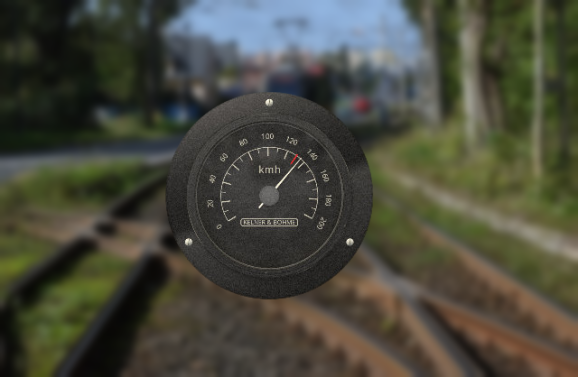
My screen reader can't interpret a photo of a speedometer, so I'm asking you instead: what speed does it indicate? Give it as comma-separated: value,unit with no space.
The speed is 135,km/h
